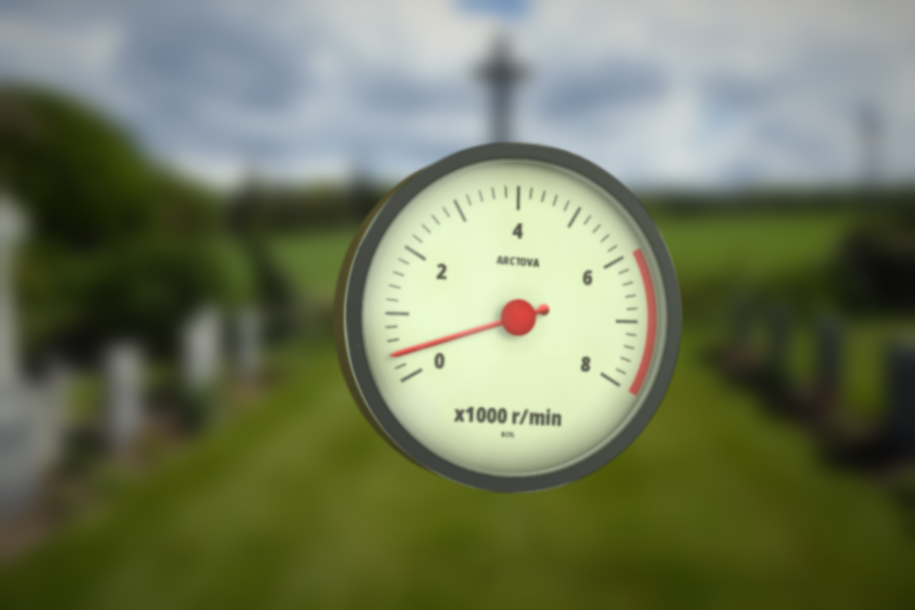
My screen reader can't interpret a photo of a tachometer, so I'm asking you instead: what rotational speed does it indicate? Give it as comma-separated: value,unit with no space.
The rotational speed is 400,rpm
